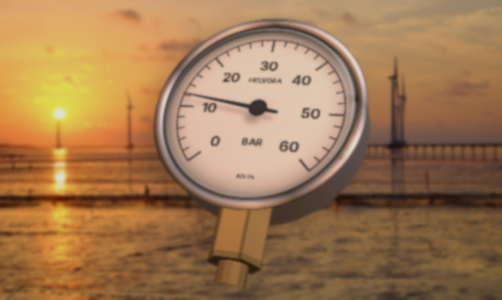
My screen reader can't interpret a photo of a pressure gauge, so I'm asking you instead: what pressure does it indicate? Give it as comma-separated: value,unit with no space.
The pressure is 12,bar
